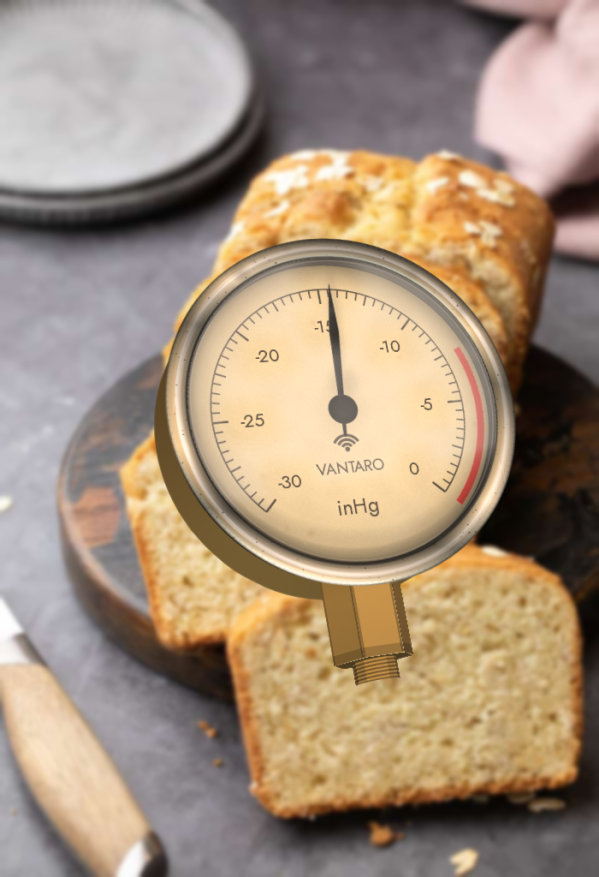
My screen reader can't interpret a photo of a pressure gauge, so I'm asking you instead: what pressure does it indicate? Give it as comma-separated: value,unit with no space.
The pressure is -14.5,inHg
